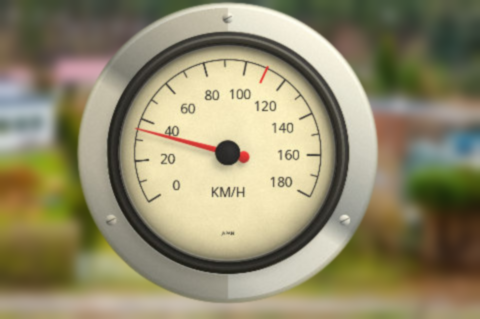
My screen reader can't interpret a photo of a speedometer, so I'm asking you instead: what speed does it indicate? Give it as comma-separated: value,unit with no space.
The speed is 35,km/h
